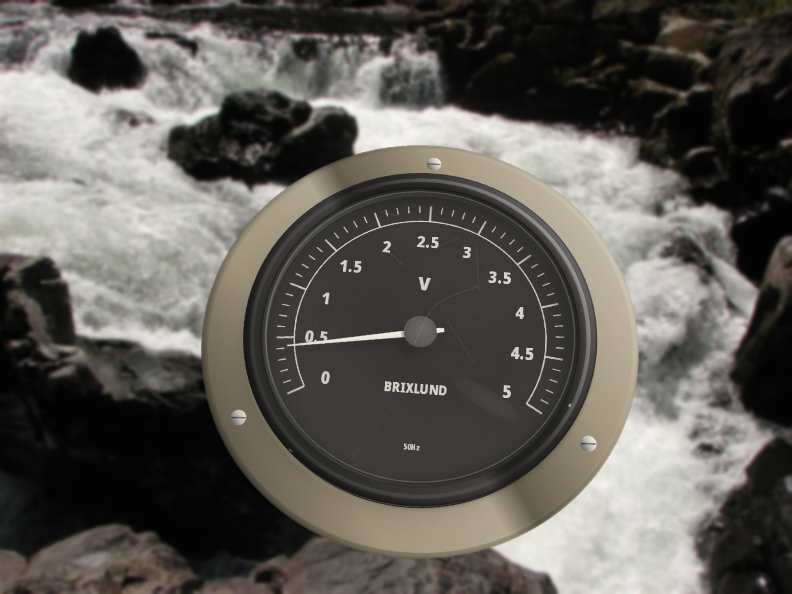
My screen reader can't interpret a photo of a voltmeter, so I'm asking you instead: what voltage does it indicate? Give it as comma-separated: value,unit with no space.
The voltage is 0.4,V
